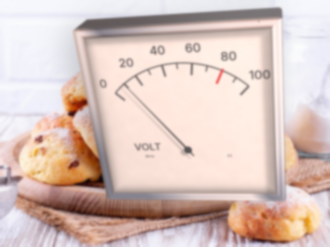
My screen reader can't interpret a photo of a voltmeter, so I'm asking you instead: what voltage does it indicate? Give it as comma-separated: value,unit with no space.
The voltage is 10,V
